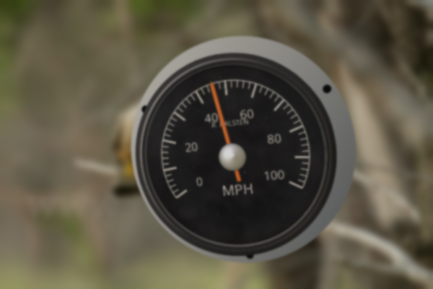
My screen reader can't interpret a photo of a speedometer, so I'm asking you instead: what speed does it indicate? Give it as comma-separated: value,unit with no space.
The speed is 46,mph
